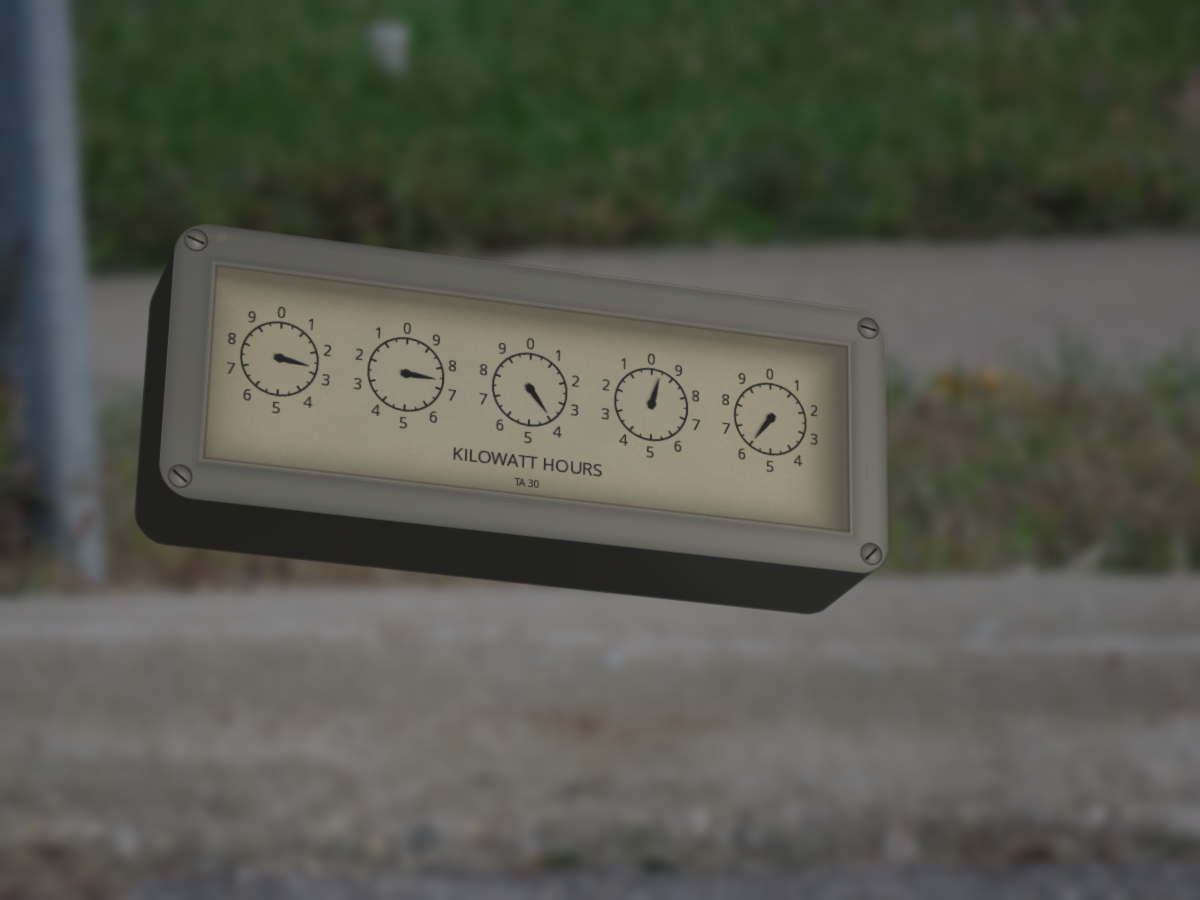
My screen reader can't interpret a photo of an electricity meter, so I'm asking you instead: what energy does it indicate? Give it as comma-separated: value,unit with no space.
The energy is 27396,kWh
